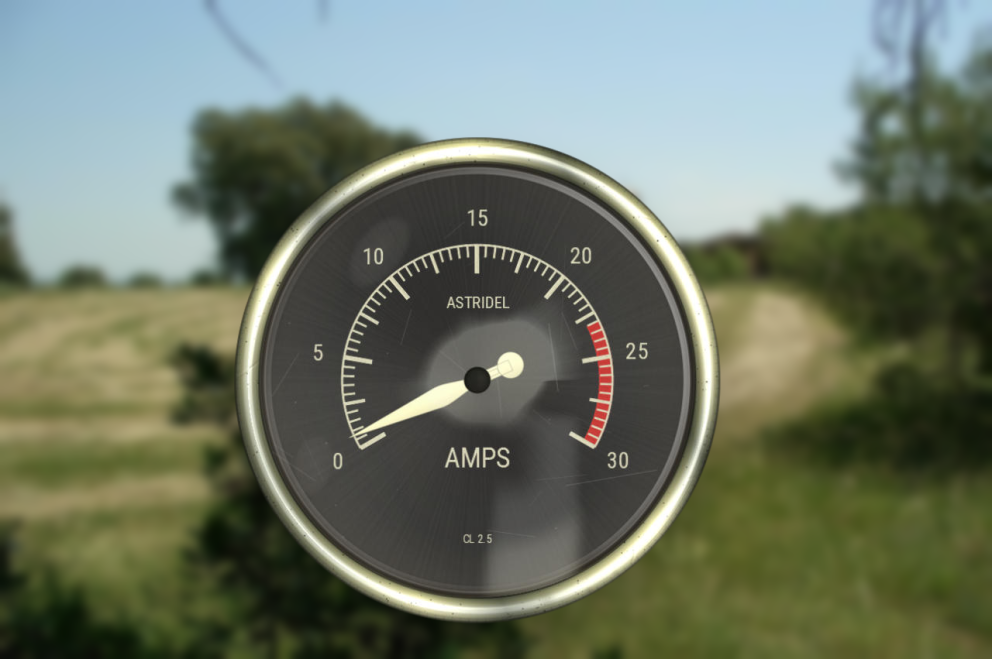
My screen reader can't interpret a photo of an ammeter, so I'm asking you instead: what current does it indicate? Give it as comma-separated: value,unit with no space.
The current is 0.75,A
